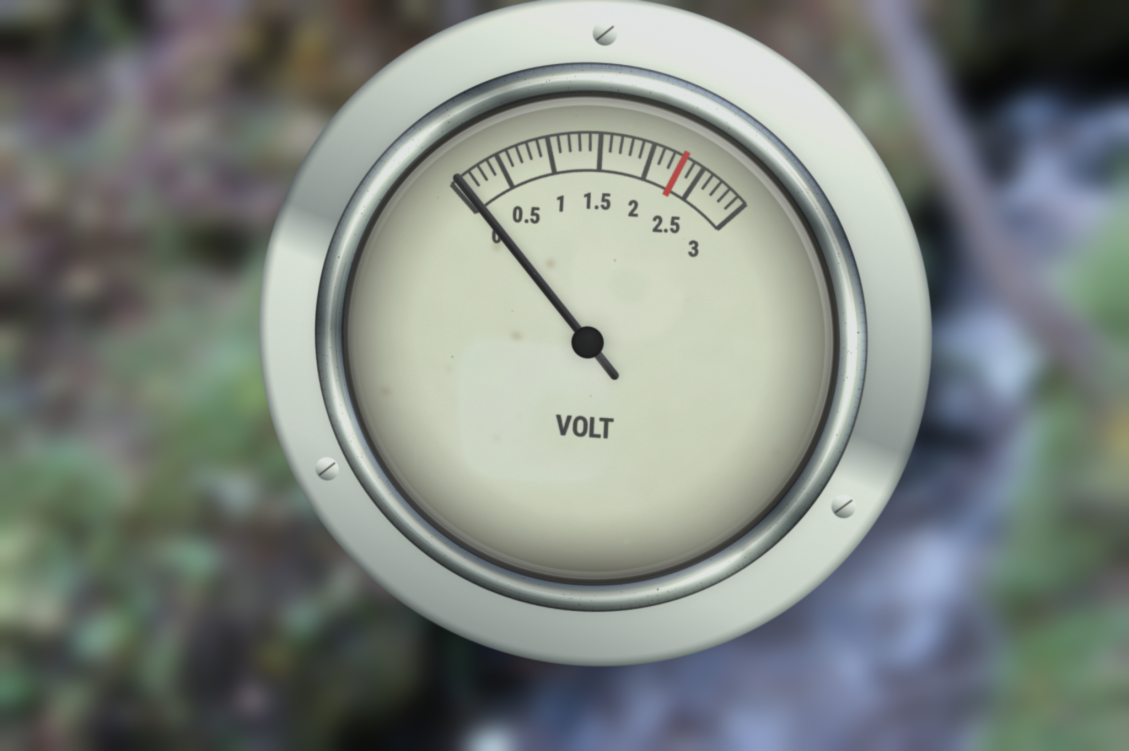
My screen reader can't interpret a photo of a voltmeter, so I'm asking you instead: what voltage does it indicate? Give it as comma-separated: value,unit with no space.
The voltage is 0.1,V
